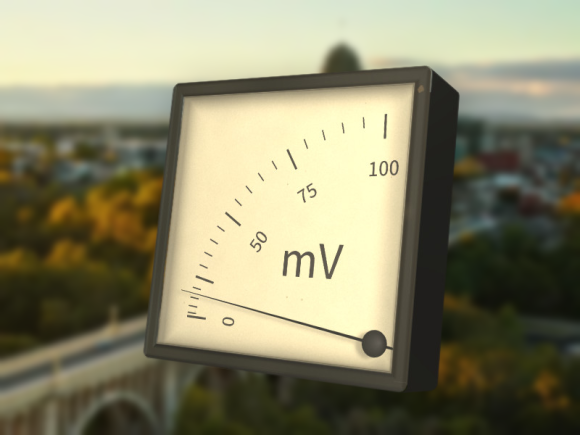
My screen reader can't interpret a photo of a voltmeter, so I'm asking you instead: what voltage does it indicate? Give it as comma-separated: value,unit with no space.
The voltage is 17.5,mV
